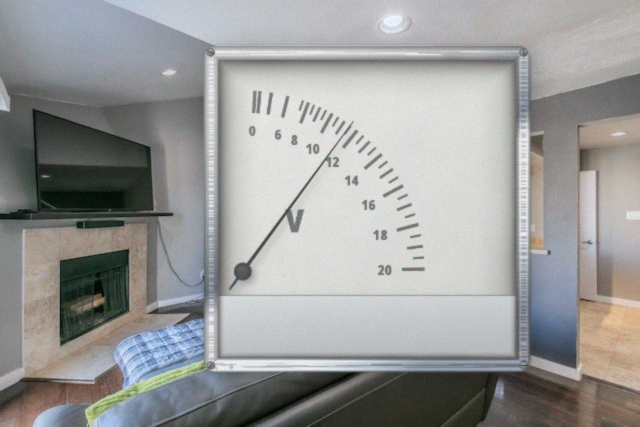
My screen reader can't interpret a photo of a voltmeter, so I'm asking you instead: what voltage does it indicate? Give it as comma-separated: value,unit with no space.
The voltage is 11.5,V
